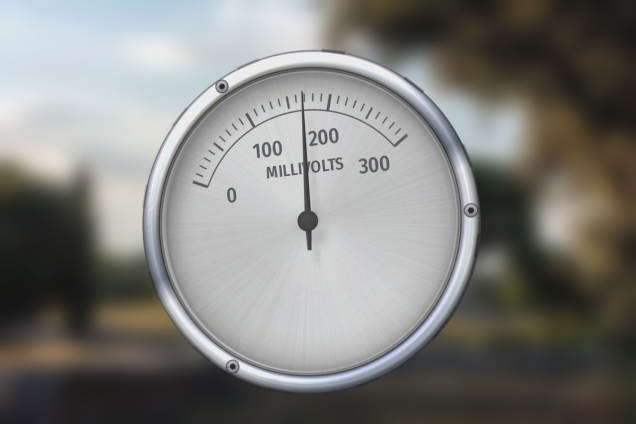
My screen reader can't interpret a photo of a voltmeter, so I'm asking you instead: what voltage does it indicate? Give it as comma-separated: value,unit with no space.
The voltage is 170,mV
